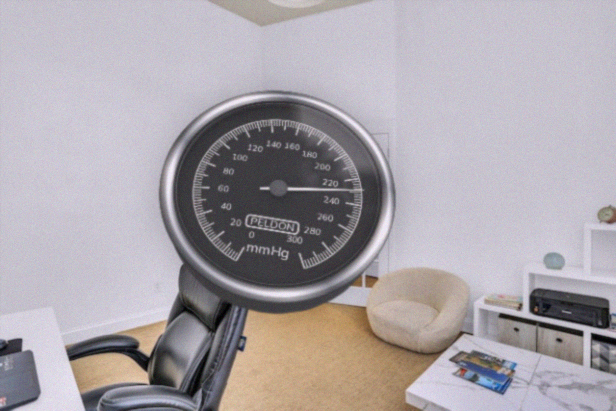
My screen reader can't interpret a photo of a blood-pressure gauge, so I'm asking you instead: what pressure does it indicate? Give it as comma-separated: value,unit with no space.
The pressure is 230,mmHg
